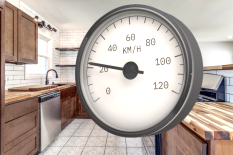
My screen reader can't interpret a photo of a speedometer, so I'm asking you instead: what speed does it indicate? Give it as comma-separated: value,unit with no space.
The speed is 22.5,km/h
